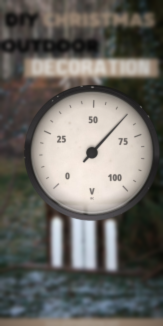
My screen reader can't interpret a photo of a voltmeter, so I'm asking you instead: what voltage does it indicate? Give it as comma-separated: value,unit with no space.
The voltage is 65,V
